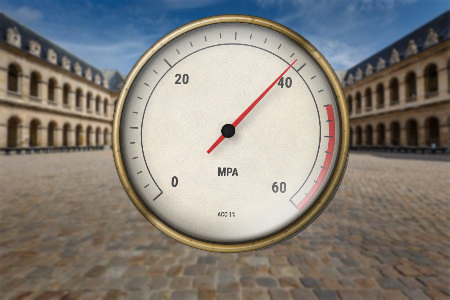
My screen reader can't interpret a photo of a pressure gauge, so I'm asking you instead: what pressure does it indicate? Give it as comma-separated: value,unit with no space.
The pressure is 39,MPa
